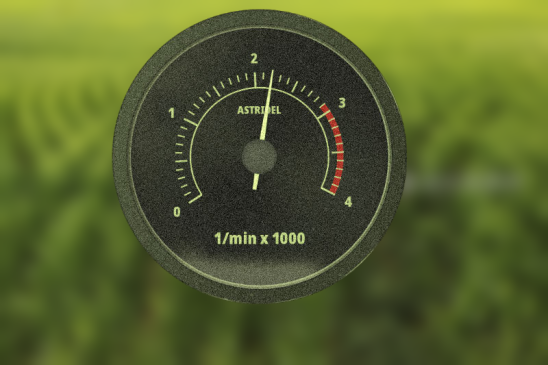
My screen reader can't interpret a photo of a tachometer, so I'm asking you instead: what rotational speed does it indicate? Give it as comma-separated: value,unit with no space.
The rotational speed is 2200,rpm
